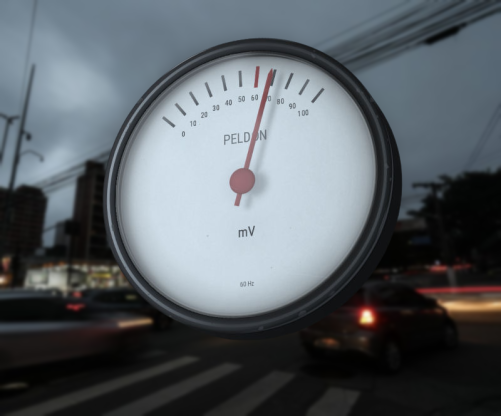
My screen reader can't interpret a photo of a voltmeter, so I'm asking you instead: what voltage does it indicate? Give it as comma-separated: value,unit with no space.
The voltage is 70,mV
